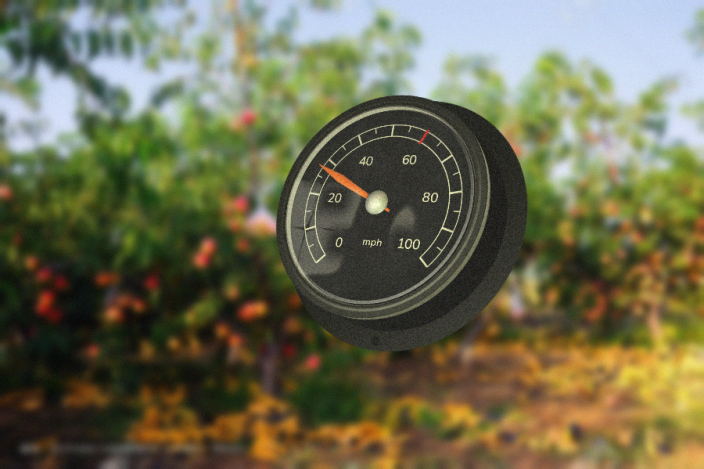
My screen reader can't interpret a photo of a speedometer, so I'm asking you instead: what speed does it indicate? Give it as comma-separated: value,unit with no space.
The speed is 27.5,mph
